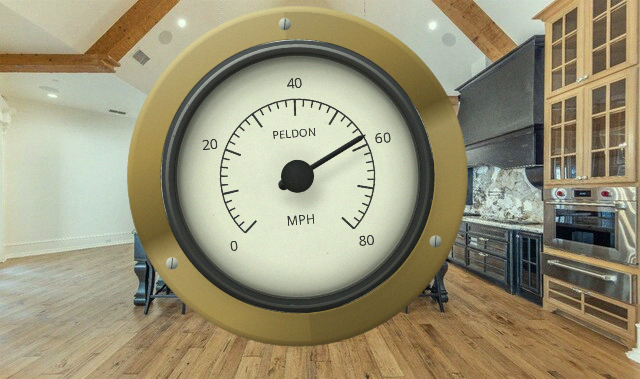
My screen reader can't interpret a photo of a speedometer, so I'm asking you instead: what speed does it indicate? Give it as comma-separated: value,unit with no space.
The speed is 58,mph
